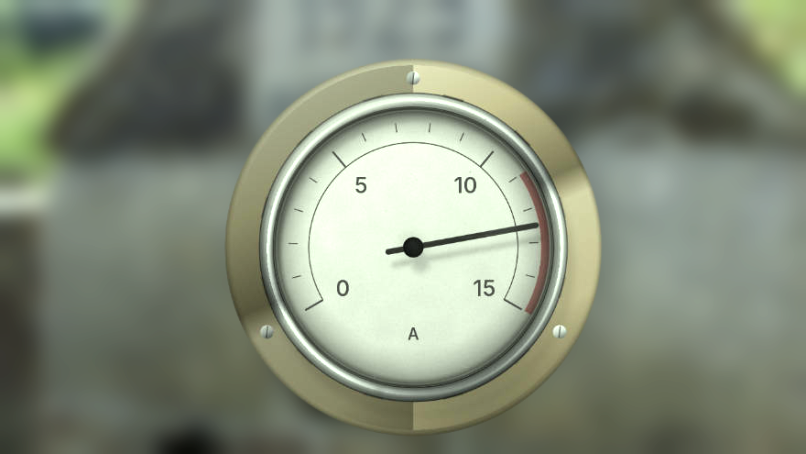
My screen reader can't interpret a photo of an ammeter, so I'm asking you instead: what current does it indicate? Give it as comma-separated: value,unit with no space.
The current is 12.5,A
